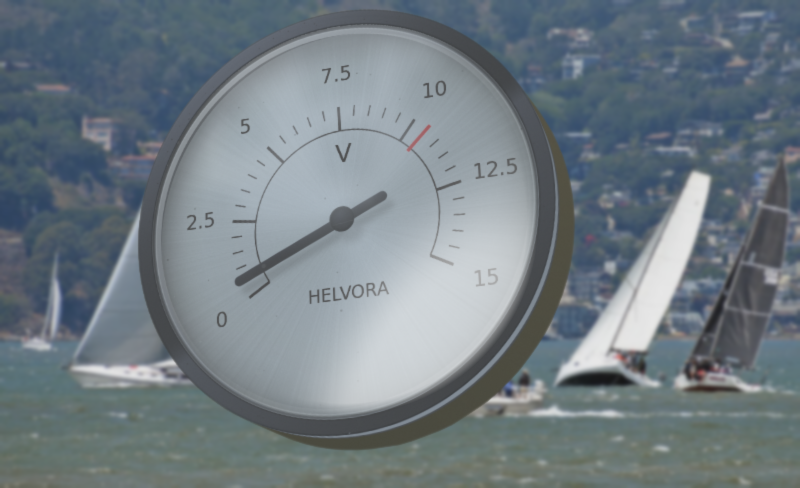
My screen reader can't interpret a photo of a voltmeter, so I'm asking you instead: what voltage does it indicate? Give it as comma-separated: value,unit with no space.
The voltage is 0.5,V
